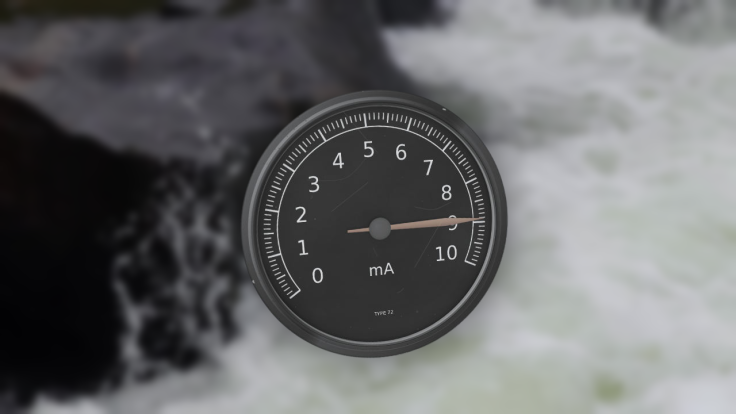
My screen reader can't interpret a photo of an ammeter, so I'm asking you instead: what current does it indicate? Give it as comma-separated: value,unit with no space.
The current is 8.9,mA
